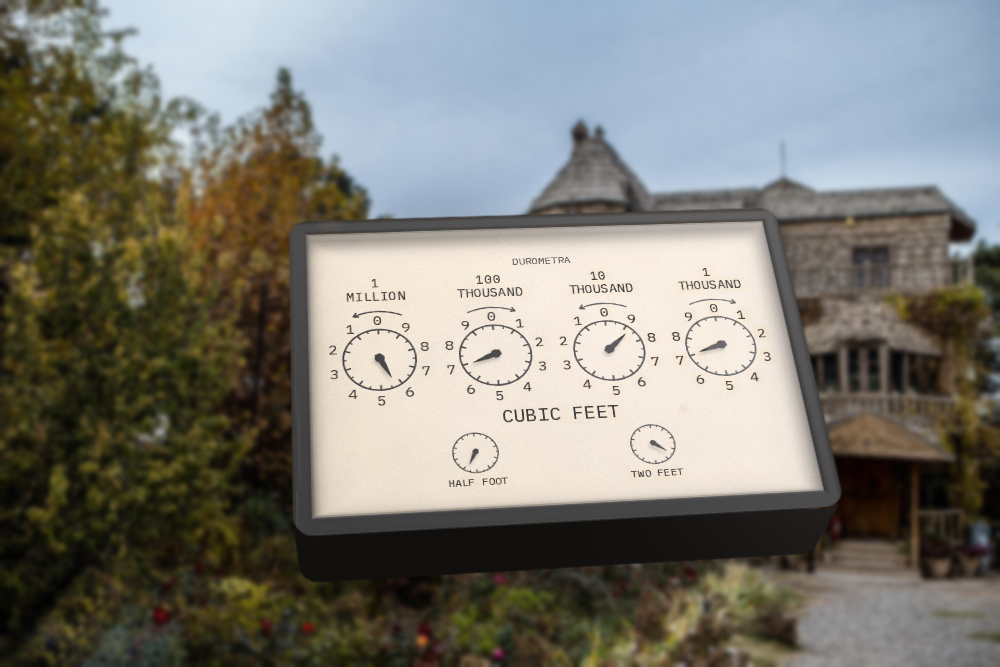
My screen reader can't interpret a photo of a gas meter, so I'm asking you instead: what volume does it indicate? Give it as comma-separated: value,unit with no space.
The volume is 568700,ft³
